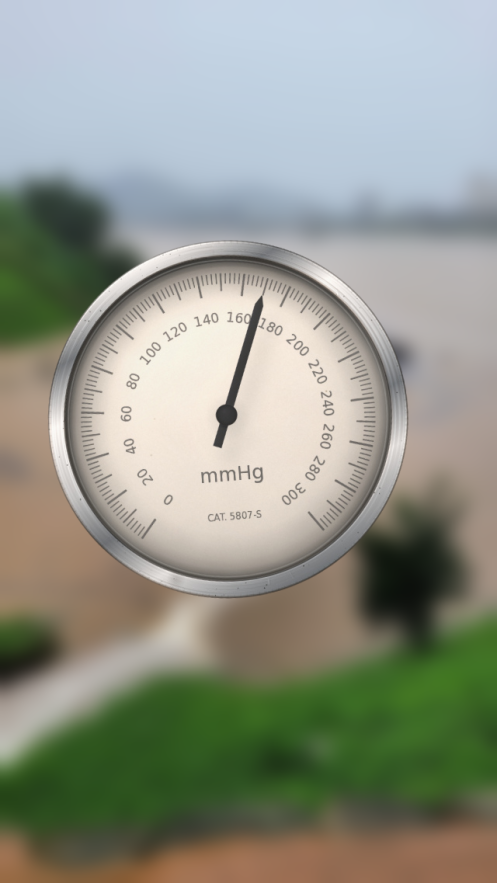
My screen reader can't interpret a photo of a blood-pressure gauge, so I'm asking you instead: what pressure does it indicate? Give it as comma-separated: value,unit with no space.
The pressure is 170,mmHg
